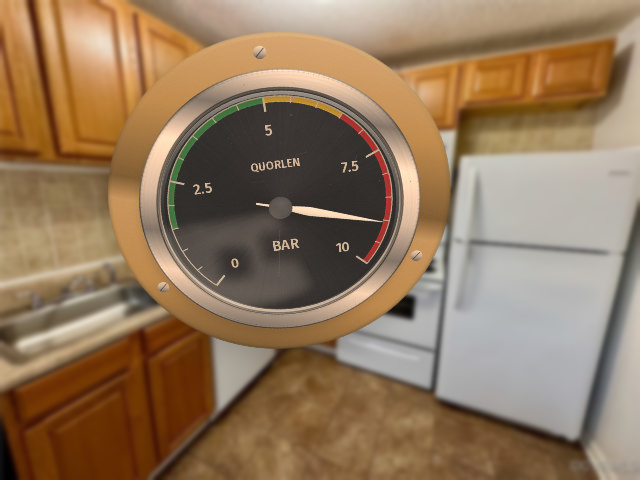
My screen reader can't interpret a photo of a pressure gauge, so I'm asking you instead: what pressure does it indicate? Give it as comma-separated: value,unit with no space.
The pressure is 9,bar
